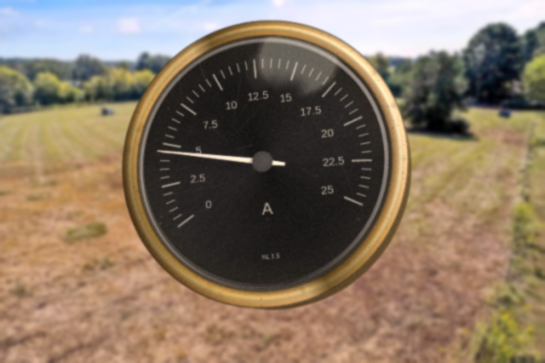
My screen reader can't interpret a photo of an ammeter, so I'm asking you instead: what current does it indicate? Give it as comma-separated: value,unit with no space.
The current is 4.5,A
